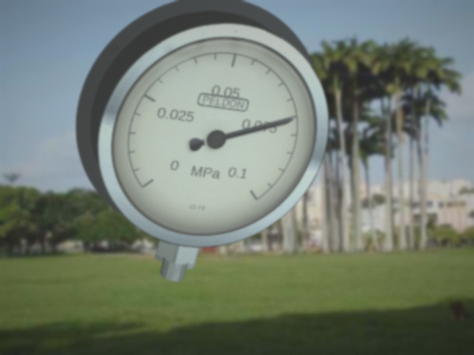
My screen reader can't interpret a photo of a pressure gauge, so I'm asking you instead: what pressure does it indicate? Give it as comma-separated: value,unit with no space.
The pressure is 0.075,MPa
